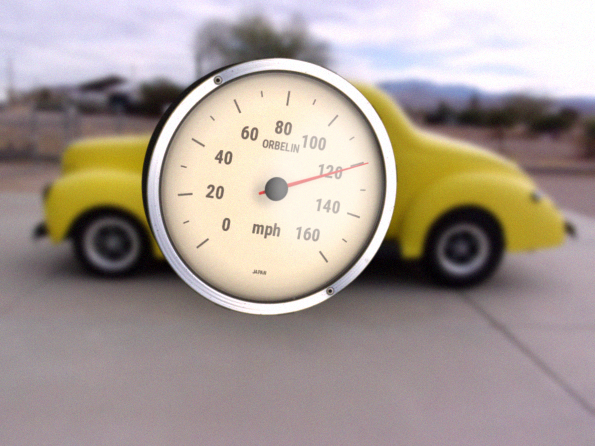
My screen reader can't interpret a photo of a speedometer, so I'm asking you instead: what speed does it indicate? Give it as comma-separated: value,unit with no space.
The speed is 120,mph
